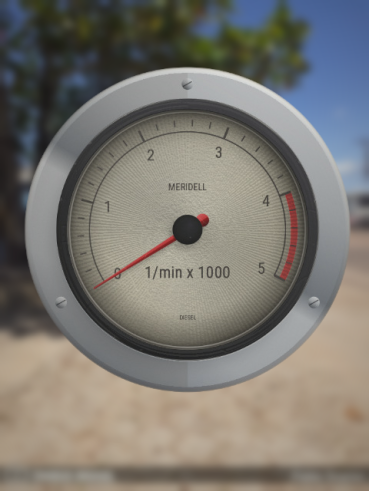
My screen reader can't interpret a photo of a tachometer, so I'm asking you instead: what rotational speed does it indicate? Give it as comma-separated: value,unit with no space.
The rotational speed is 0,rpm
